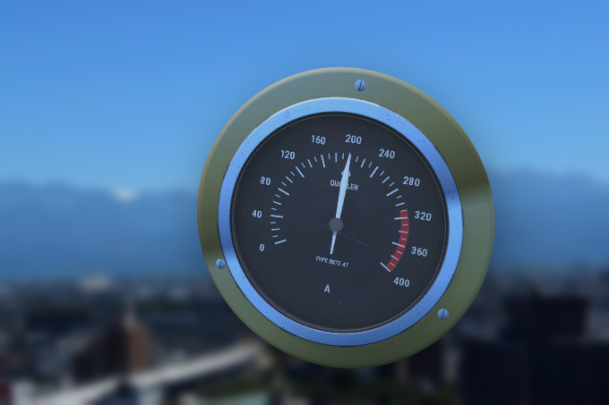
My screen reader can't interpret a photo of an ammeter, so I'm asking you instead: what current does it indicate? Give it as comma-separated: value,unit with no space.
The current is 200,A
